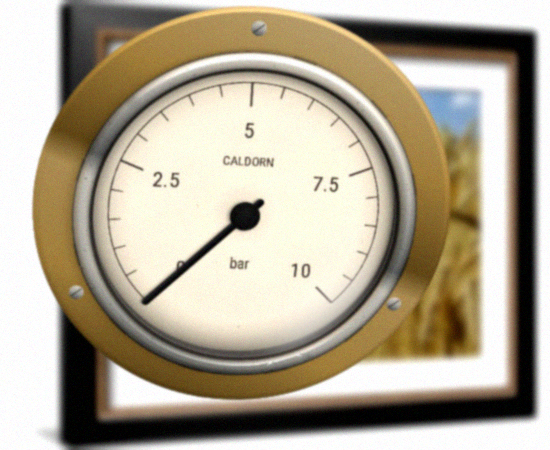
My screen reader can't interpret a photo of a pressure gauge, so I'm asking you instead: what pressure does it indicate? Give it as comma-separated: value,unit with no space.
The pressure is 0,bar
